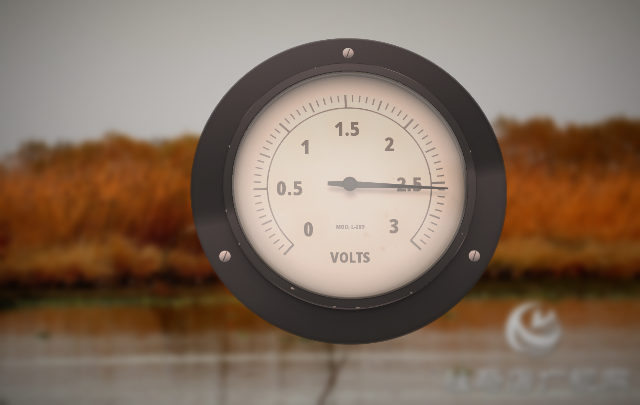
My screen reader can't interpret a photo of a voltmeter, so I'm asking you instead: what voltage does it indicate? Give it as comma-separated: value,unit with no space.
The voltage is 2.55,V
